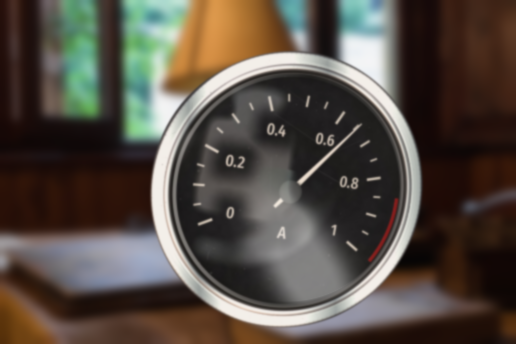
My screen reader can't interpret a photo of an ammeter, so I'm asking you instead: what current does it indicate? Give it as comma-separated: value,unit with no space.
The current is 0.65,A
